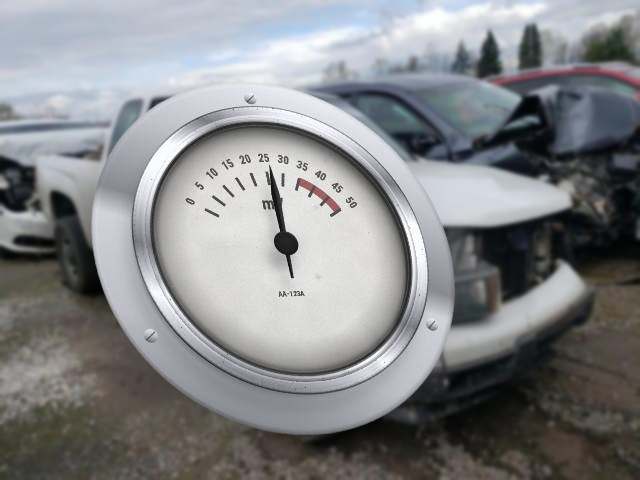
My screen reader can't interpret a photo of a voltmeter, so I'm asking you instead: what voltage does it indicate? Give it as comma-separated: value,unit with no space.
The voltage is 25,mV
